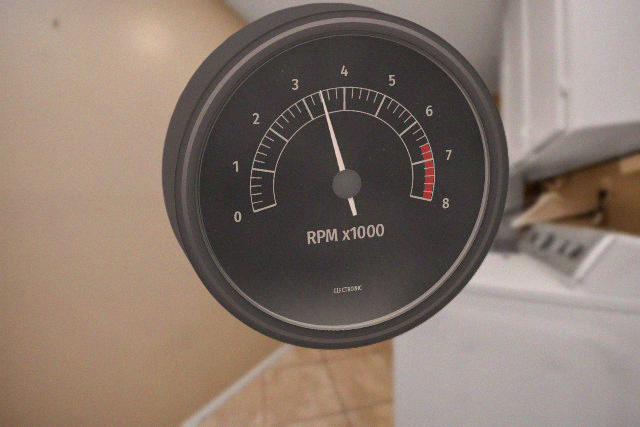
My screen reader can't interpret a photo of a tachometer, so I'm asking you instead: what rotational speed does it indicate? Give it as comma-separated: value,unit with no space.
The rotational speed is 3400,rpm
